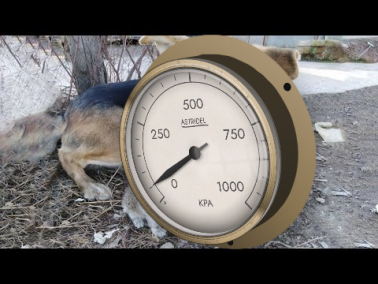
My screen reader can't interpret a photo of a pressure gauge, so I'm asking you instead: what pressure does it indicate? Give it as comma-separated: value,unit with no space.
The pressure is 50,kPa
